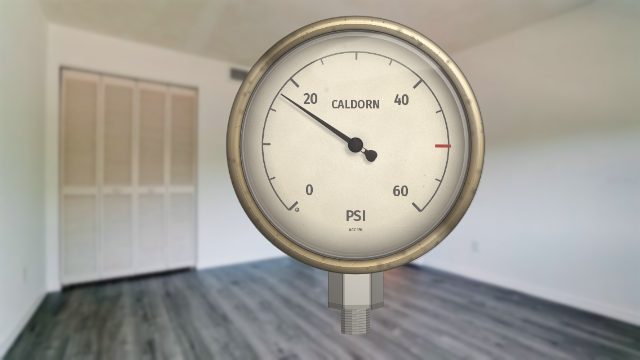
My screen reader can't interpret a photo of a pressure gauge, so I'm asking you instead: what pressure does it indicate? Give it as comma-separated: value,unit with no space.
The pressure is 17.5,psi
